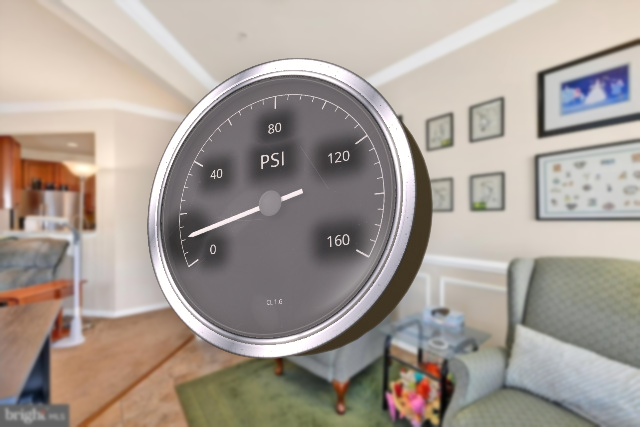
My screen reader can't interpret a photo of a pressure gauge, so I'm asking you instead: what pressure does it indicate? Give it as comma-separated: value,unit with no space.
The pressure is 10,psi
